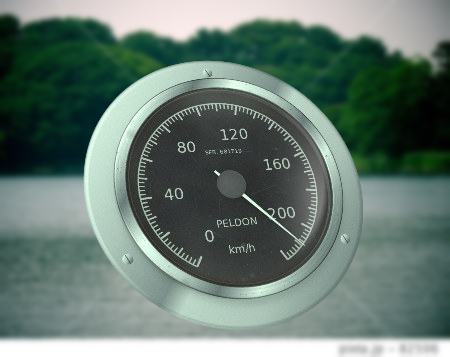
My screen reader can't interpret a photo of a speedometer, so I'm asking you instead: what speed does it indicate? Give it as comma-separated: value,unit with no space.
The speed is 210,km/h
